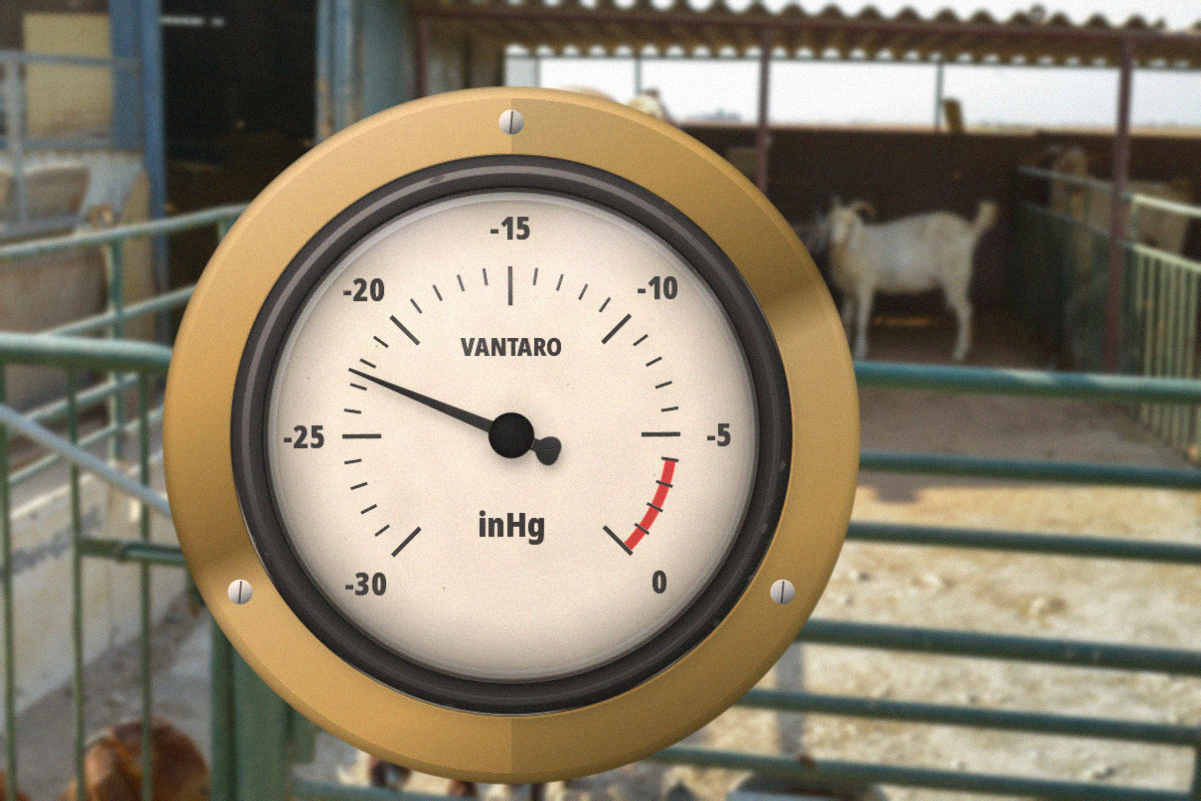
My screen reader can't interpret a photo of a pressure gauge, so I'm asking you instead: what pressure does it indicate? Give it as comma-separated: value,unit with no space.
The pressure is -22.5,inHg
